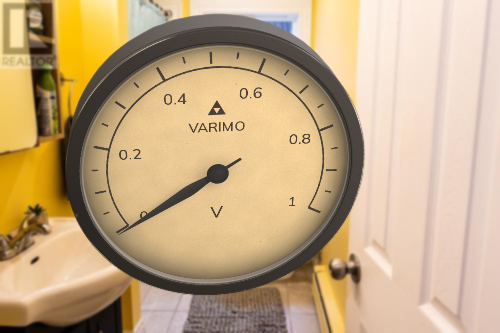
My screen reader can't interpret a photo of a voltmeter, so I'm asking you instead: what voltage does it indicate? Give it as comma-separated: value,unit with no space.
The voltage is 0,V
